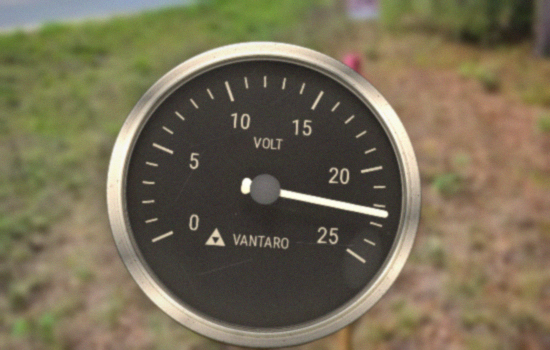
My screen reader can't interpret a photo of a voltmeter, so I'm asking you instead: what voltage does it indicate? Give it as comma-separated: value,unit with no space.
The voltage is 22.5,V
